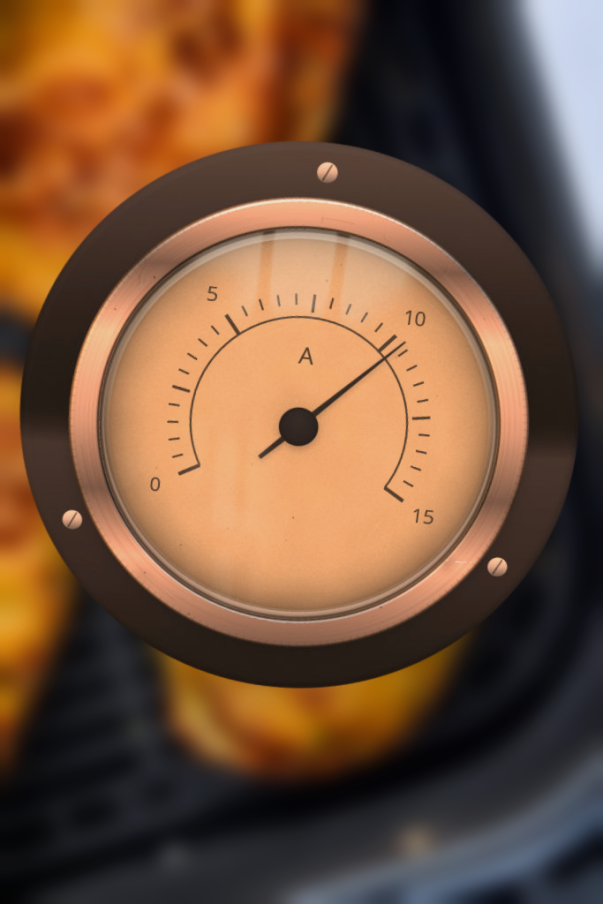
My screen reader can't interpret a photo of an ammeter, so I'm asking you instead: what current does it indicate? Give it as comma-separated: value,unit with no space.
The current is 10.25,A
